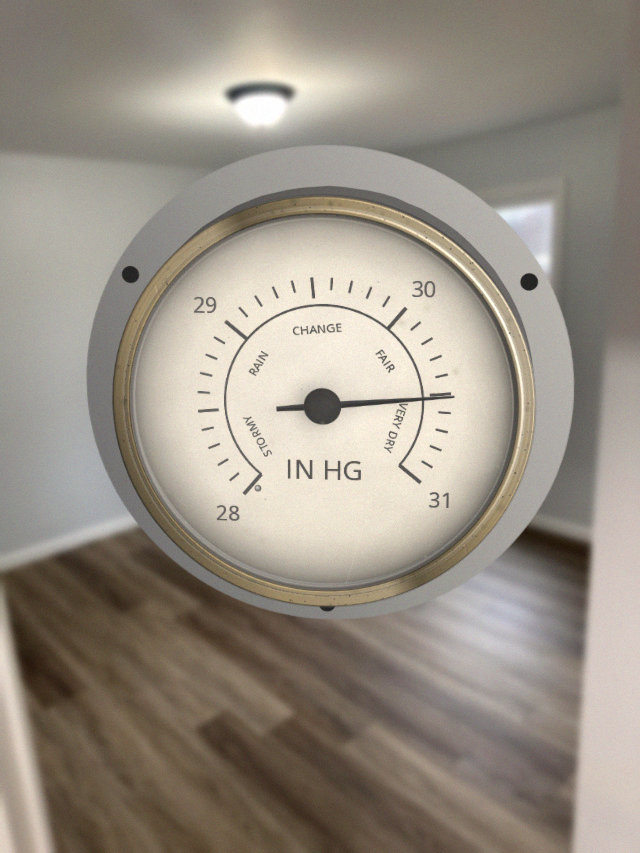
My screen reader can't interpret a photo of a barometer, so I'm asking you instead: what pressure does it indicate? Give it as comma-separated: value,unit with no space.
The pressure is 30.5,inHg
